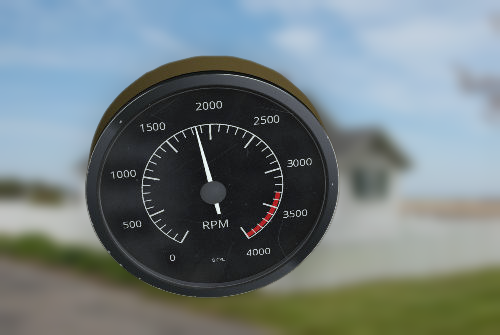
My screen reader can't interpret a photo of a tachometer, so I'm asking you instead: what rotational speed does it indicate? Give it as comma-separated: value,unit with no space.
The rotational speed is 1850,rpm
